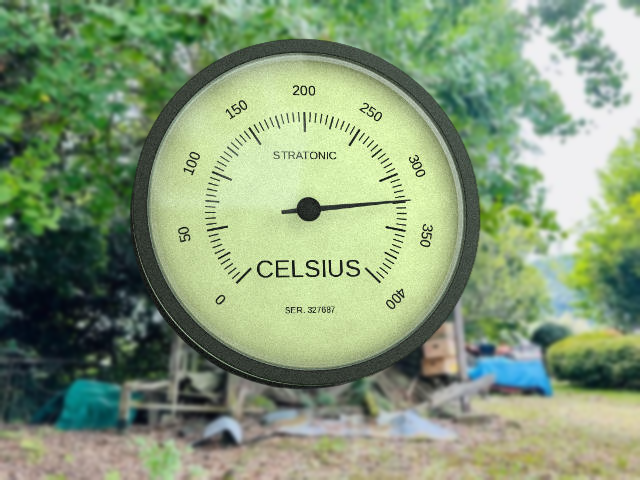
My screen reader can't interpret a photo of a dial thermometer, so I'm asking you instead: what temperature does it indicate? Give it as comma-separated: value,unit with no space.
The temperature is 325,°C
